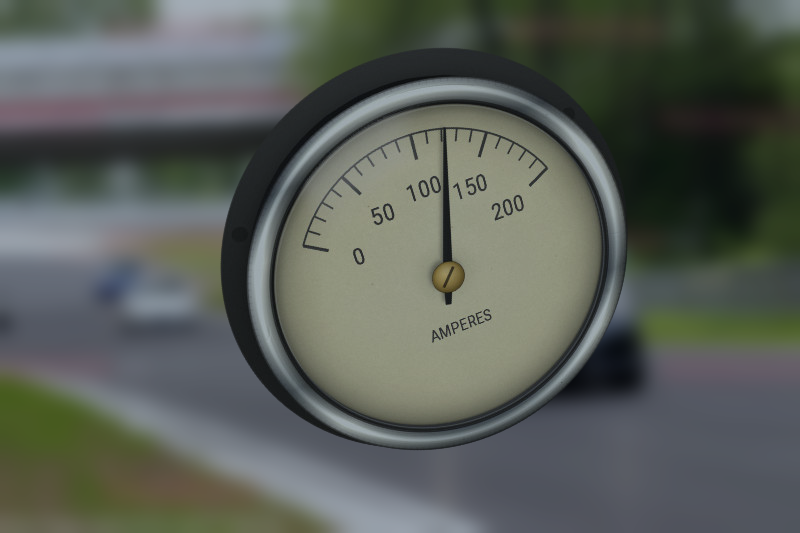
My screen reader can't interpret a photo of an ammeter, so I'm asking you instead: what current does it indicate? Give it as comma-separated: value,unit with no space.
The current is 120,A
